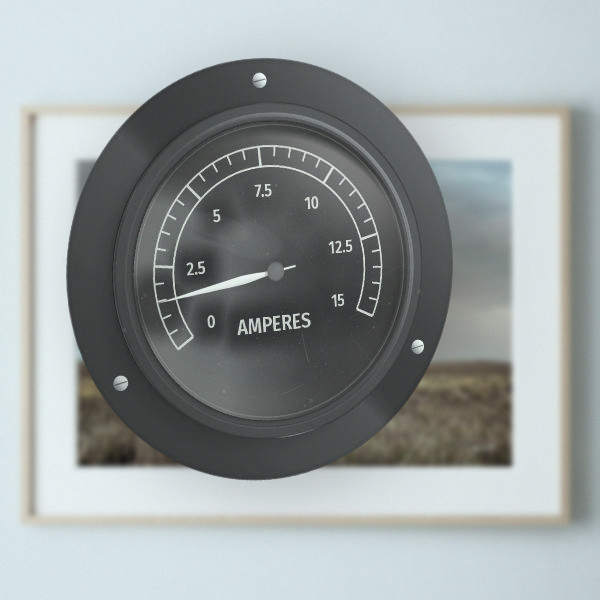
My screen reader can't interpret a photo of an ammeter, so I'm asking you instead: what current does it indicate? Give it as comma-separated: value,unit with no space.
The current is 1.5,A
